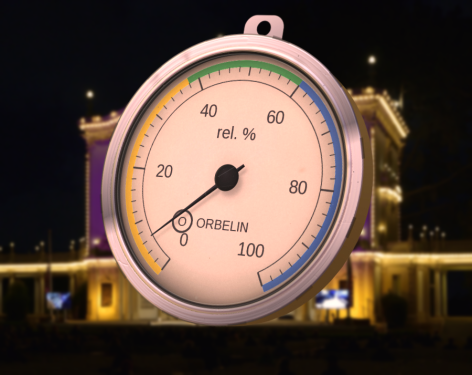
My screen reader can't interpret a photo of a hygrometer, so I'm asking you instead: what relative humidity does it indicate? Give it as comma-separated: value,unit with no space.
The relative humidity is 6,%
